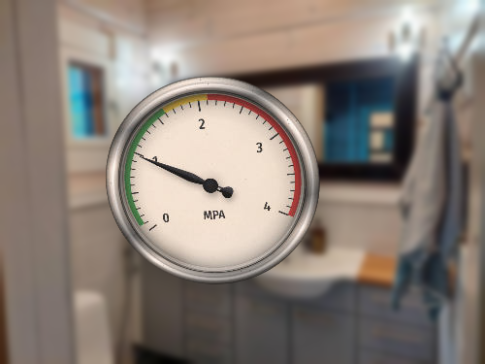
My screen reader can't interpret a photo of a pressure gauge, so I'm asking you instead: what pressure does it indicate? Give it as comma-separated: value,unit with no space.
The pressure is 1,MPa
